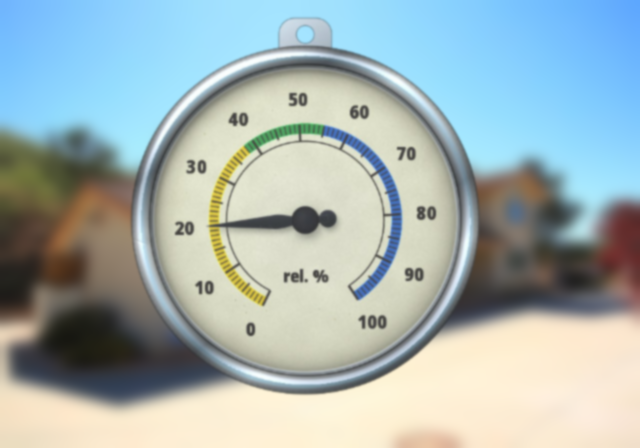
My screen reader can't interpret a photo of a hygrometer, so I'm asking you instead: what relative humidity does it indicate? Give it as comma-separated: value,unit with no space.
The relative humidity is 20,%
